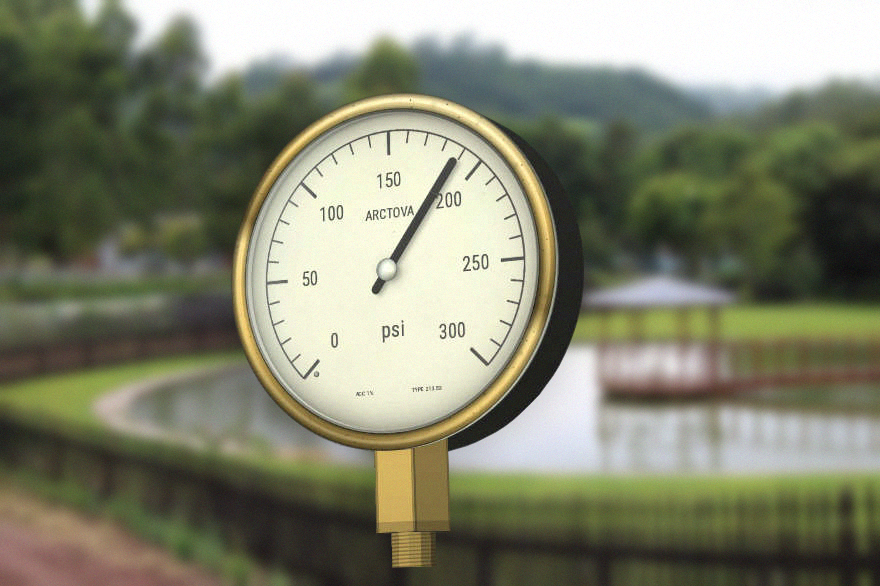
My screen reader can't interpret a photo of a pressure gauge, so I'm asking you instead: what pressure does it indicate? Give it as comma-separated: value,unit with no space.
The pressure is 190,psi
